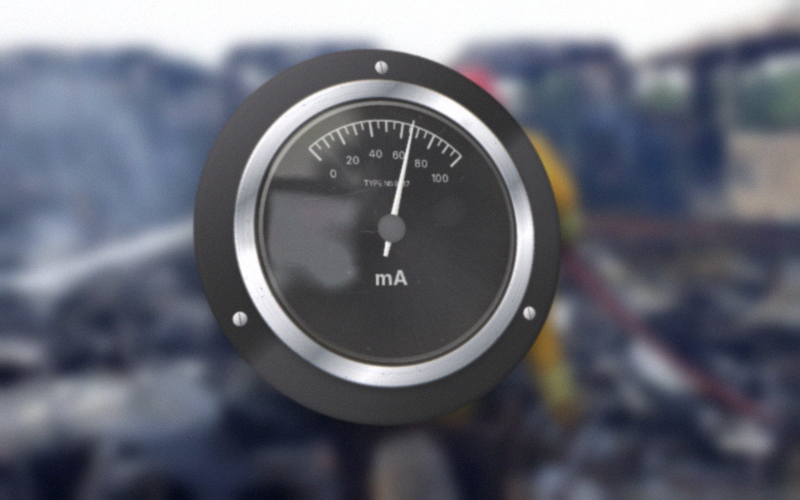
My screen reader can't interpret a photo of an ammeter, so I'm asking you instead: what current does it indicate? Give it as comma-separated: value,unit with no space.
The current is 65,mA
